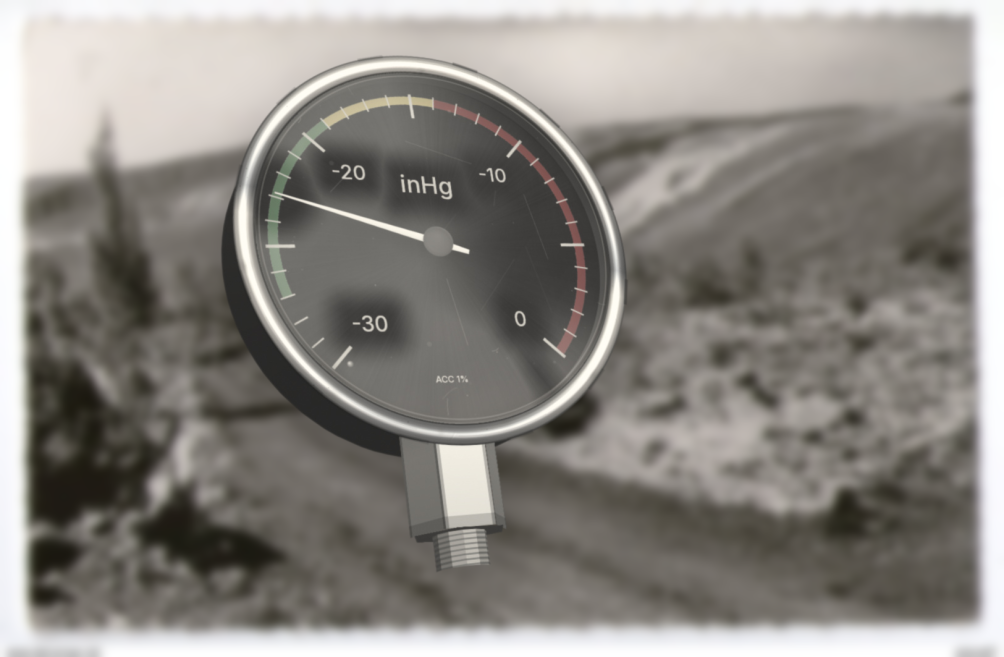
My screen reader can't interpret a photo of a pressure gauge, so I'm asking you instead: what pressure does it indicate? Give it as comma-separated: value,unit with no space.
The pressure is -23,inHg
